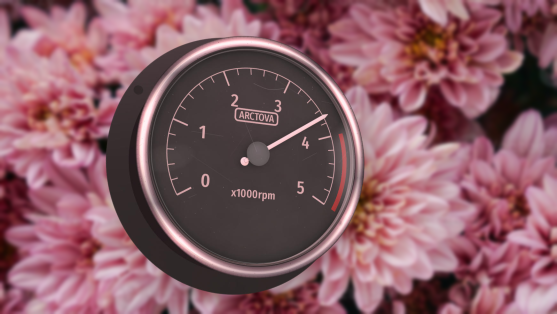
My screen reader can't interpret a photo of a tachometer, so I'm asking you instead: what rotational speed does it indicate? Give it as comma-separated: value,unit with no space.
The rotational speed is 3700,rpm
